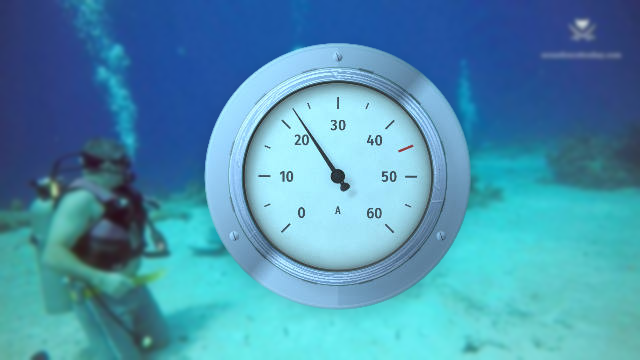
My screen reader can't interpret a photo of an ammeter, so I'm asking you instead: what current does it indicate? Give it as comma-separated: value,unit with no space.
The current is 22.5,A
